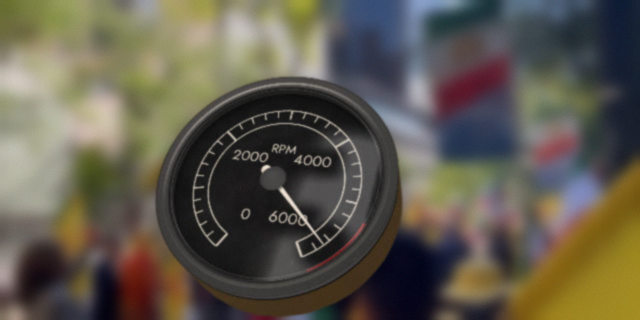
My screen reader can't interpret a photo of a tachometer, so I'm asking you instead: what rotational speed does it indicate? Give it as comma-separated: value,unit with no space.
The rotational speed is 5700,rpm
